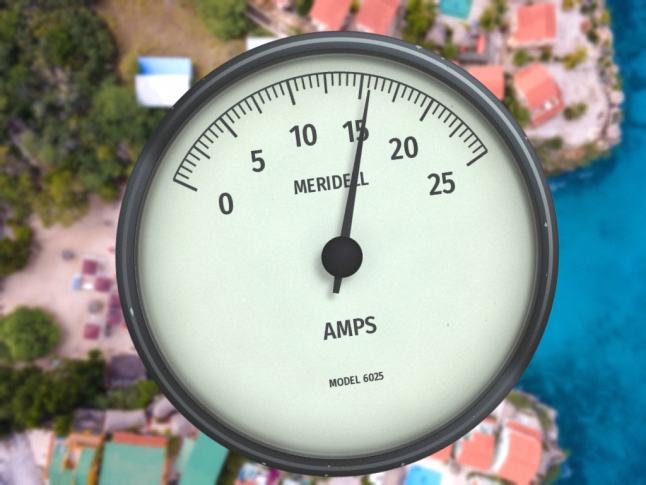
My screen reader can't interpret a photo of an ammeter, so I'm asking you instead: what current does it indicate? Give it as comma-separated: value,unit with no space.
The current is 15.5,A
